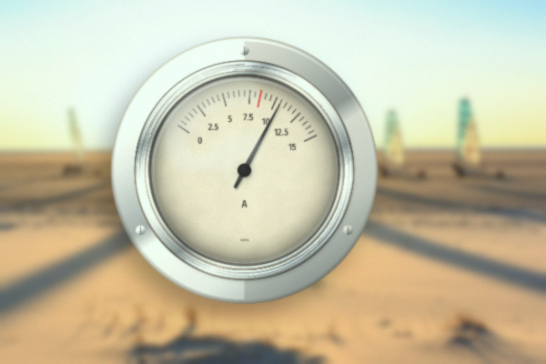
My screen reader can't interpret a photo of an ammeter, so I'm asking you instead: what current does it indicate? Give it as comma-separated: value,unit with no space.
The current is 10.5,A
